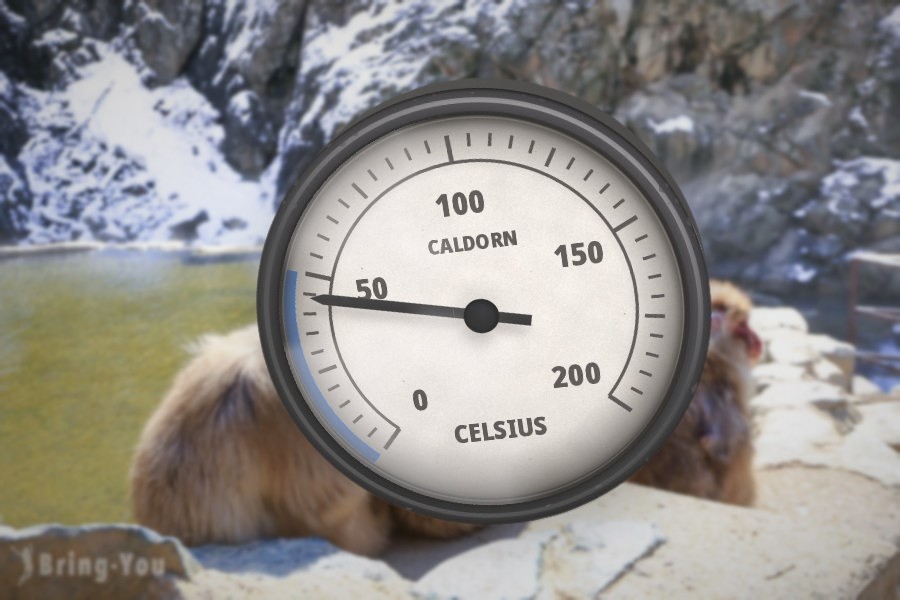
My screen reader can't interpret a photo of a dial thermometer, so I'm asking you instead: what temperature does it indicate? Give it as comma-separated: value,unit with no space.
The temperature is 45,°C
